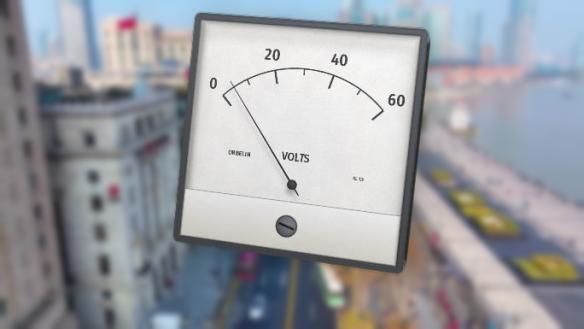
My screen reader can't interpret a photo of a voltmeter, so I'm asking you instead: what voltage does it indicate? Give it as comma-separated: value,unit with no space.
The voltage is 5,V
